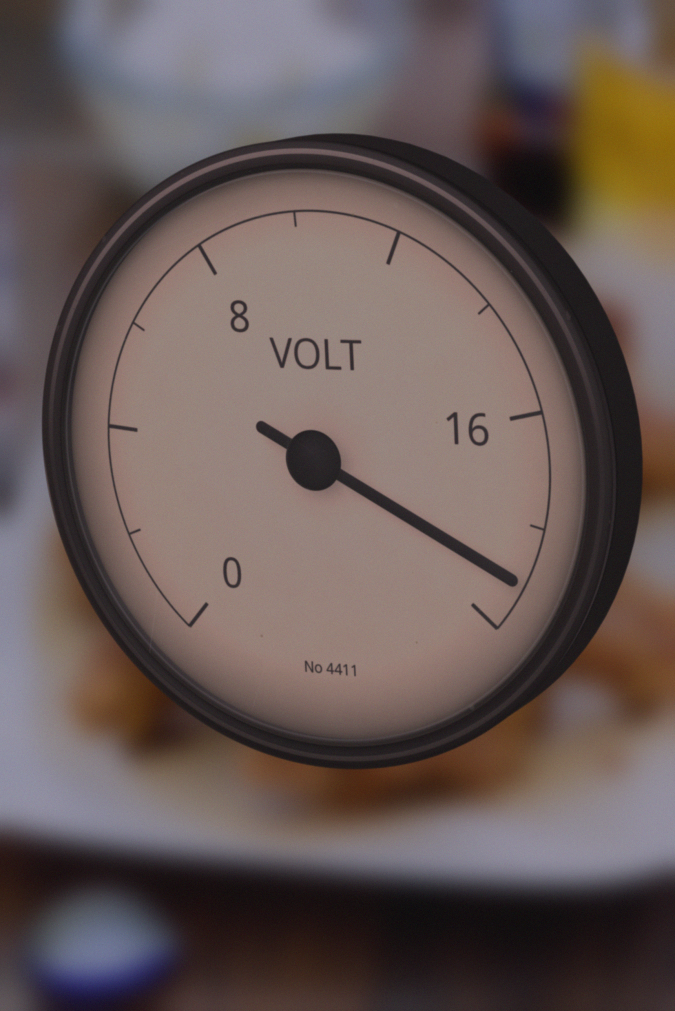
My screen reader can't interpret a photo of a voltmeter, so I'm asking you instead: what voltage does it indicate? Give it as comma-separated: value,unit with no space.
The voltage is 19,V
